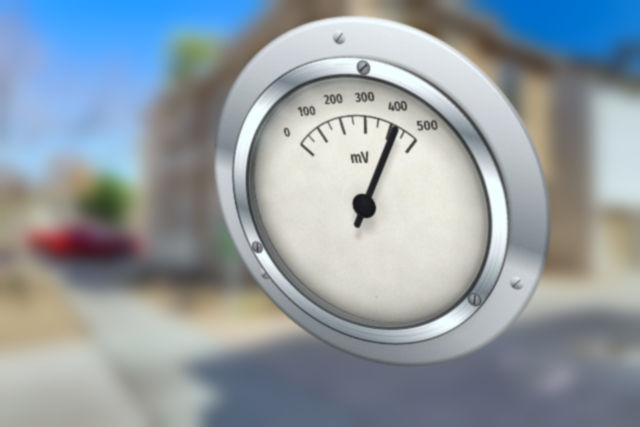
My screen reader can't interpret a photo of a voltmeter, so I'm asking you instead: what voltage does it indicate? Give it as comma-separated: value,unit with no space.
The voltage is 425,mV
